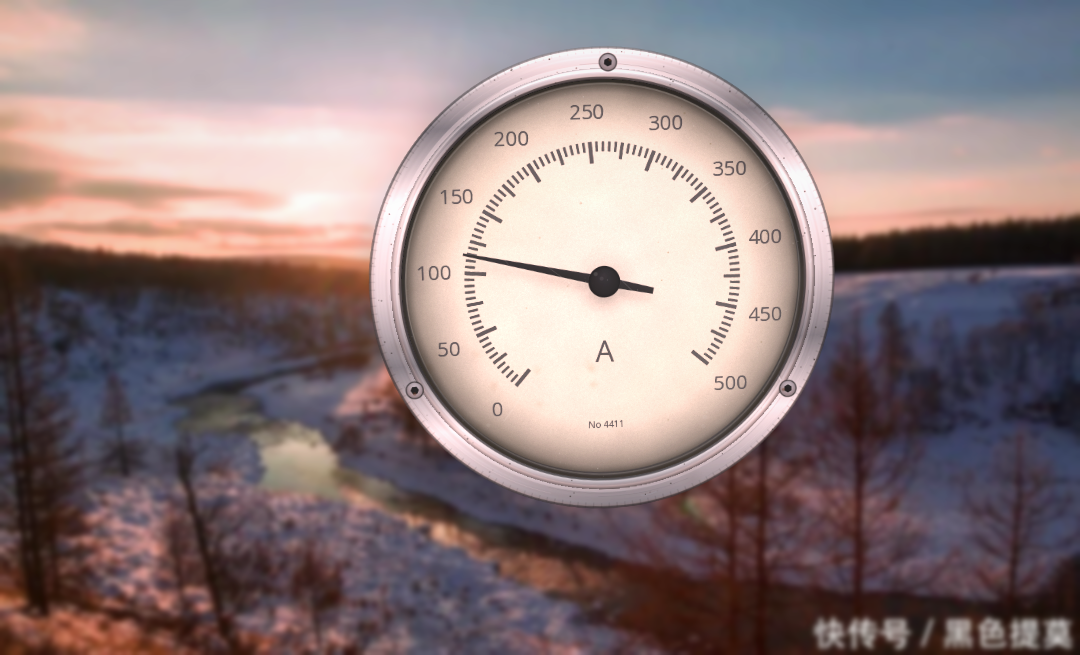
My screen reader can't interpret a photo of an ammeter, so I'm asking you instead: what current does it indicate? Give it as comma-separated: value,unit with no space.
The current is 115,A
